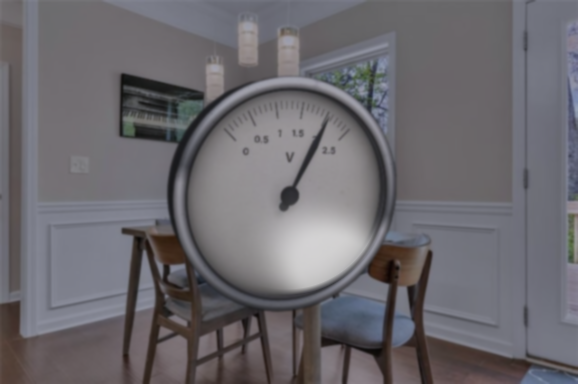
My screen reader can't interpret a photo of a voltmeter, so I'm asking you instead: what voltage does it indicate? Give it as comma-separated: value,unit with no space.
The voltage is 2,V
